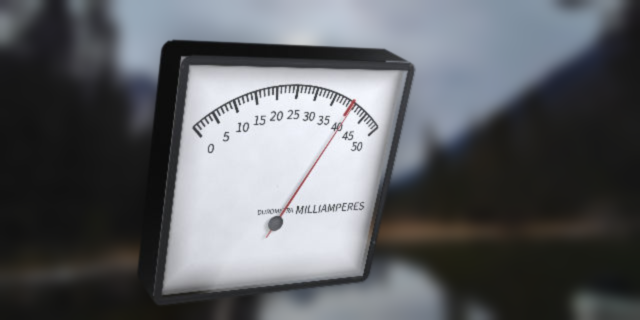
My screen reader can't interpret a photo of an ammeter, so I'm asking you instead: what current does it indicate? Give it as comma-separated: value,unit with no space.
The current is 40,mA
